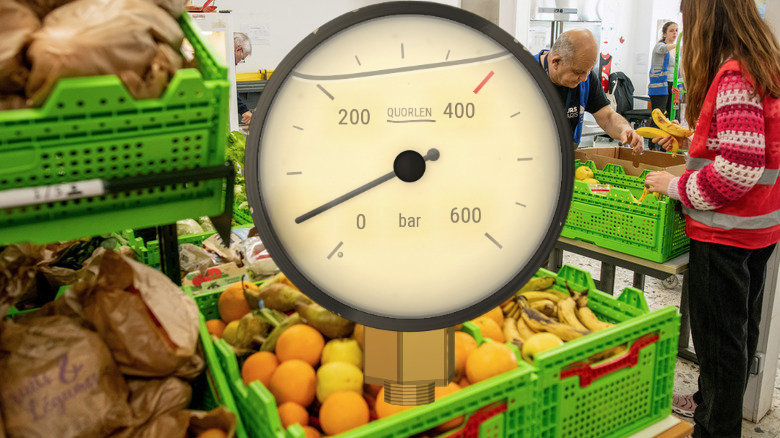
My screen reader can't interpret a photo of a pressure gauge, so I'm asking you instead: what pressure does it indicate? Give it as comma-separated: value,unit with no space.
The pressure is 50,bar
